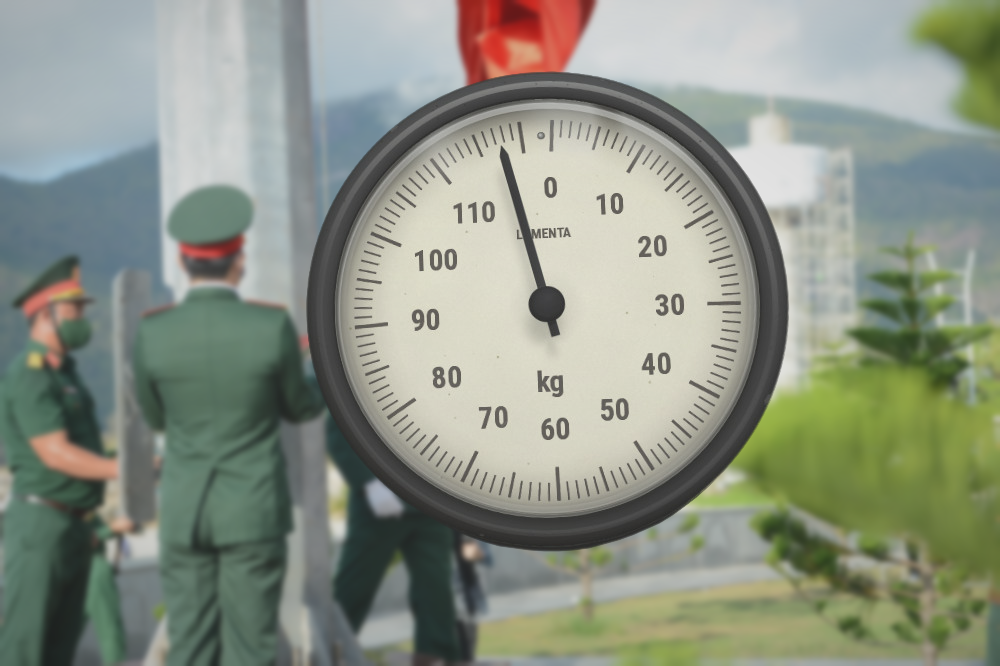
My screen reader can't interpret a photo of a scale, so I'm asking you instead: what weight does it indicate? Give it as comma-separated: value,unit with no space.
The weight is 117.5,kg
